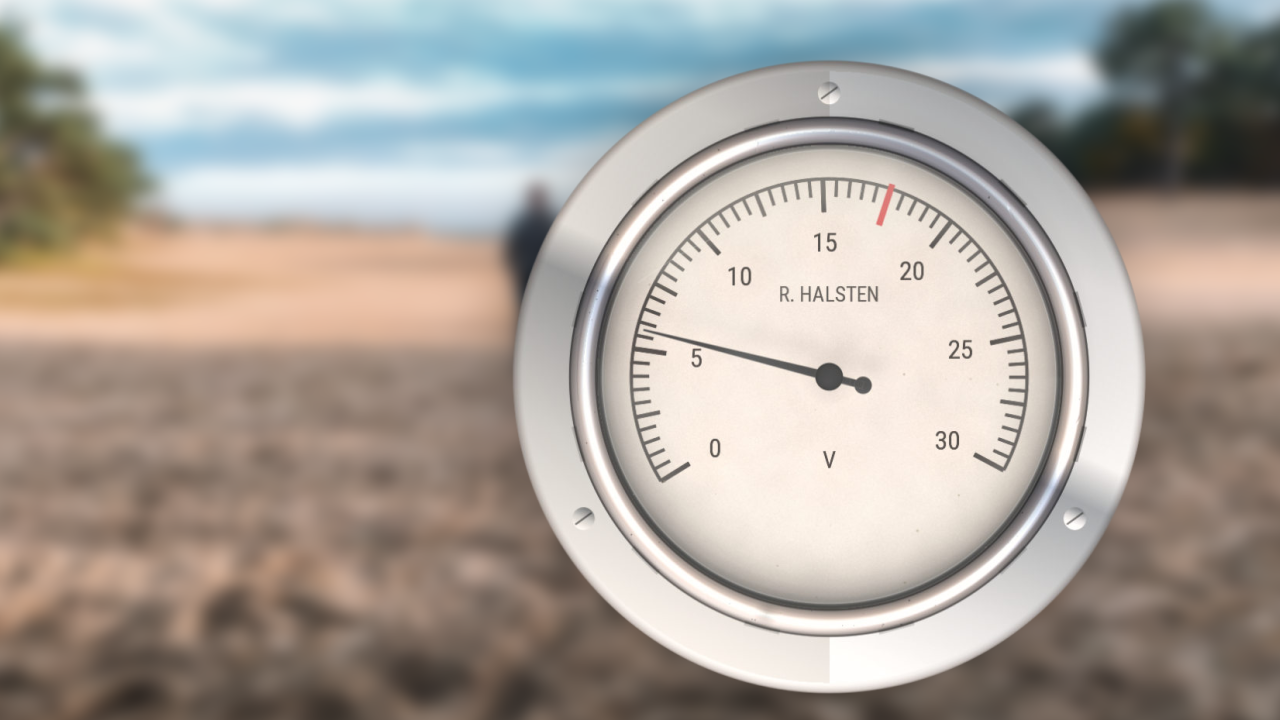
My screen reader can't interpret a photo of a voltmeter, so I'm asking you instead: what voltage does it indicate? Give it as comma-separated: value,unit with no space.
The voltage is 5.75,V
